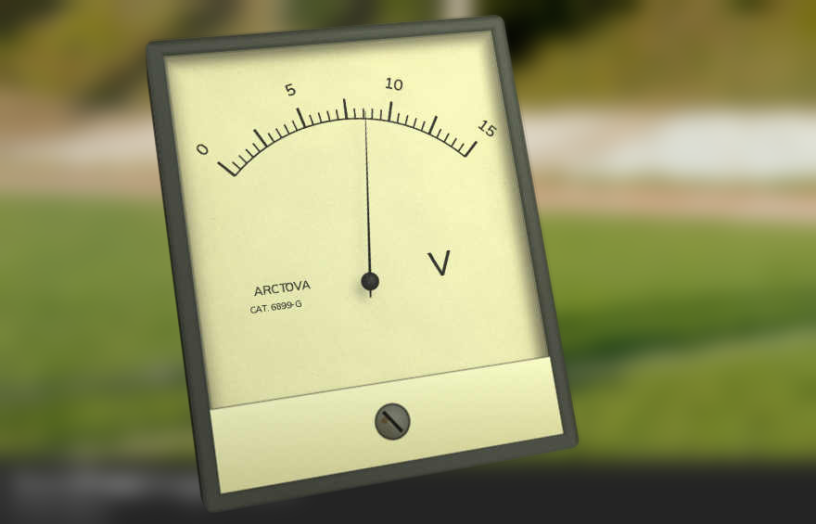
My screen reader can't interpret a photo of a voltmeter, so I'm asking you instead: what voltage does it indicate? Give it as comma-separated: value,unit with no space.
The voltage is 8.5,V
